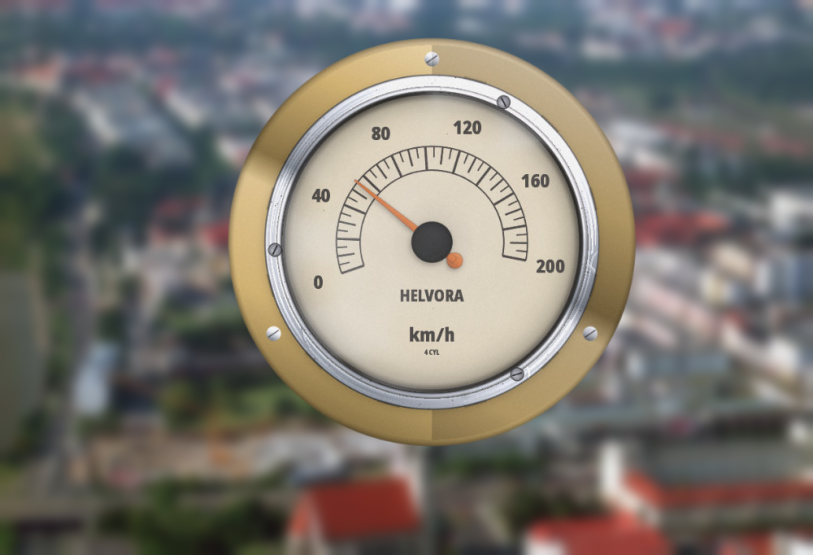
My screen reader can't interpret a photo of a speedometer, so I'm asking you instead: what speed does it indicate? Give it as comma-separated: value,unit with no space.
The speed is 55,km/h
